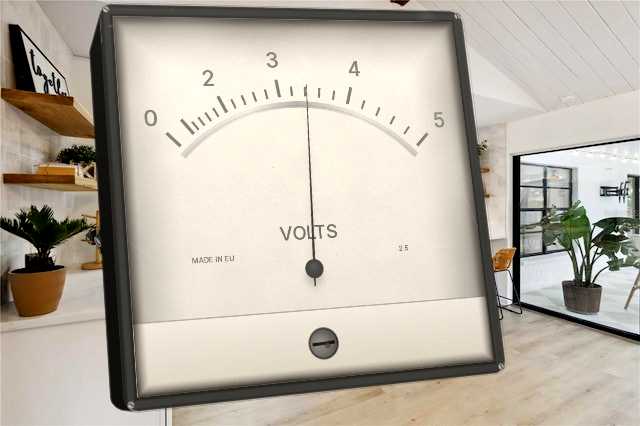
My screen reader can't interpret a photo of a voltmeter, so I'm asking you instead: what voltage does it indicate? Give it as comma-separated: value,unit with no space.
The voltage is 3.4,V
